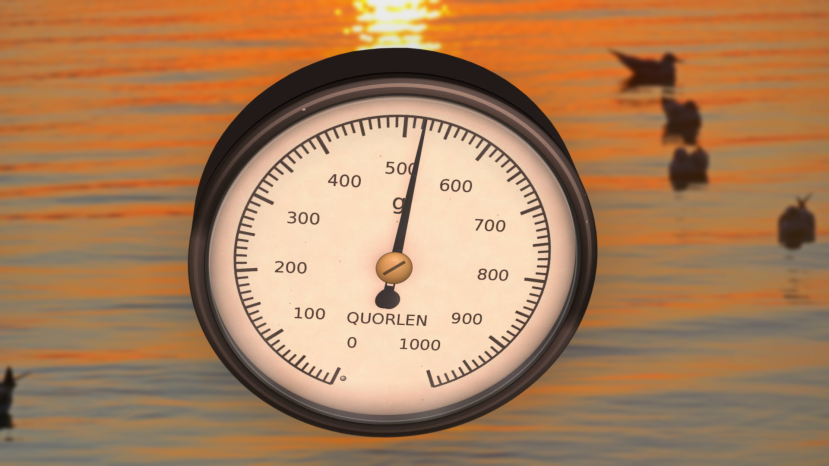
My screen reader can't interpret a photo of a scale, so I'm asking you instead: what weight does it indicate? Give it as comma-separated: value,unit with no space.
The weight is 520,g
